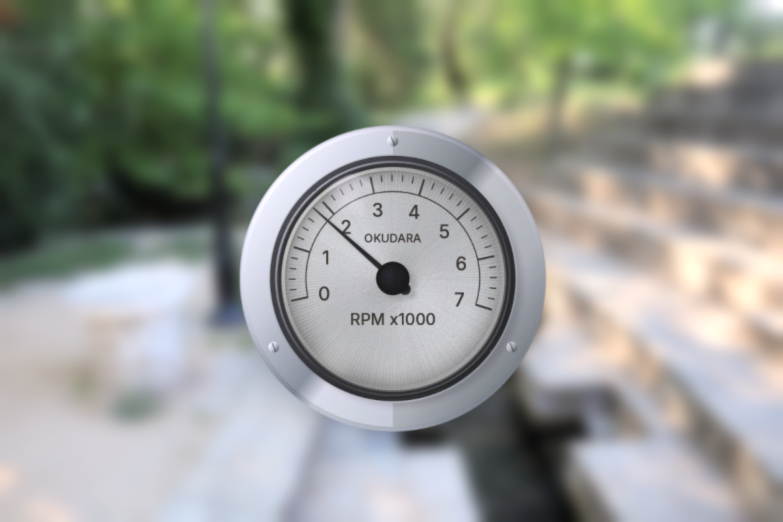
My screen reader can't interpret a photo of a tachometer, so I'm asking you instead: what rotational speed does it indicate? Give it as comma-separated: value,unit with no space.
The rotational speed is 1800,rpm
